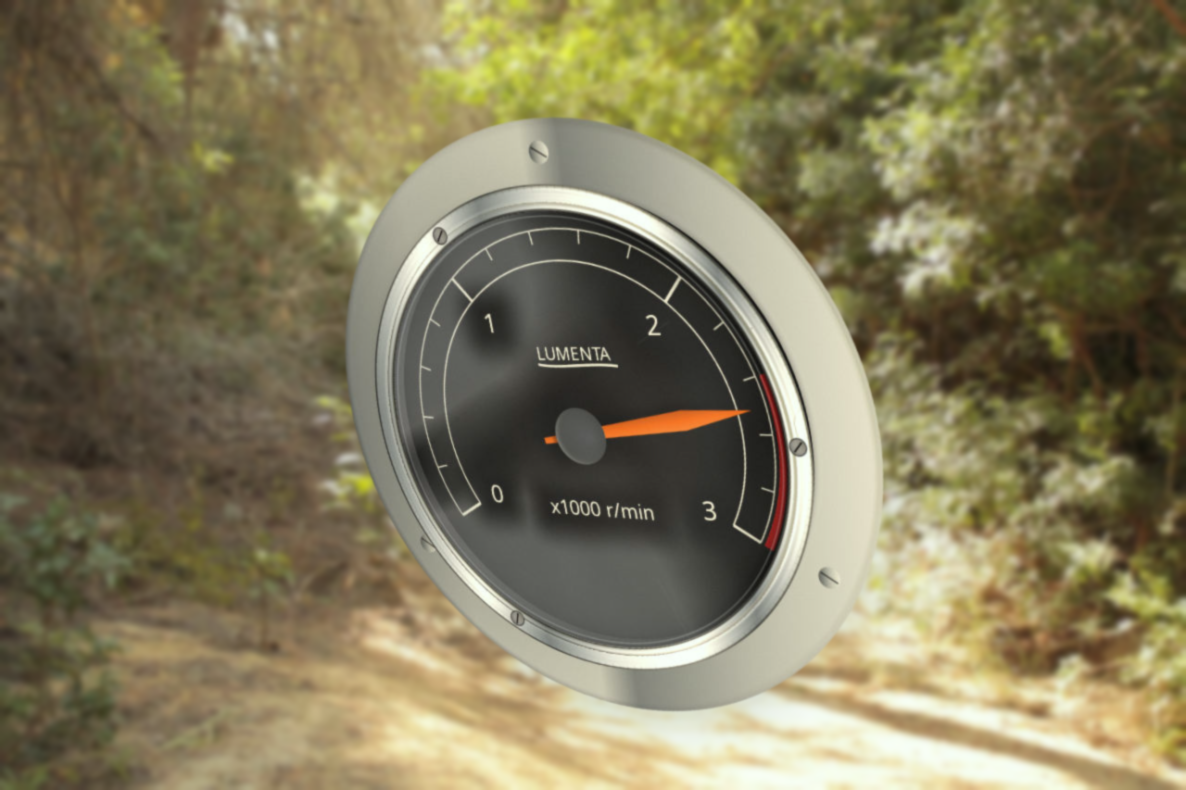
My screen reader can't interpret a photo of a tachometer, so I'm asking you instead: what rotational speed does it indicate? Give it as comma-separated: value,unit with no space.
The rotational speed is 2500,rpm
